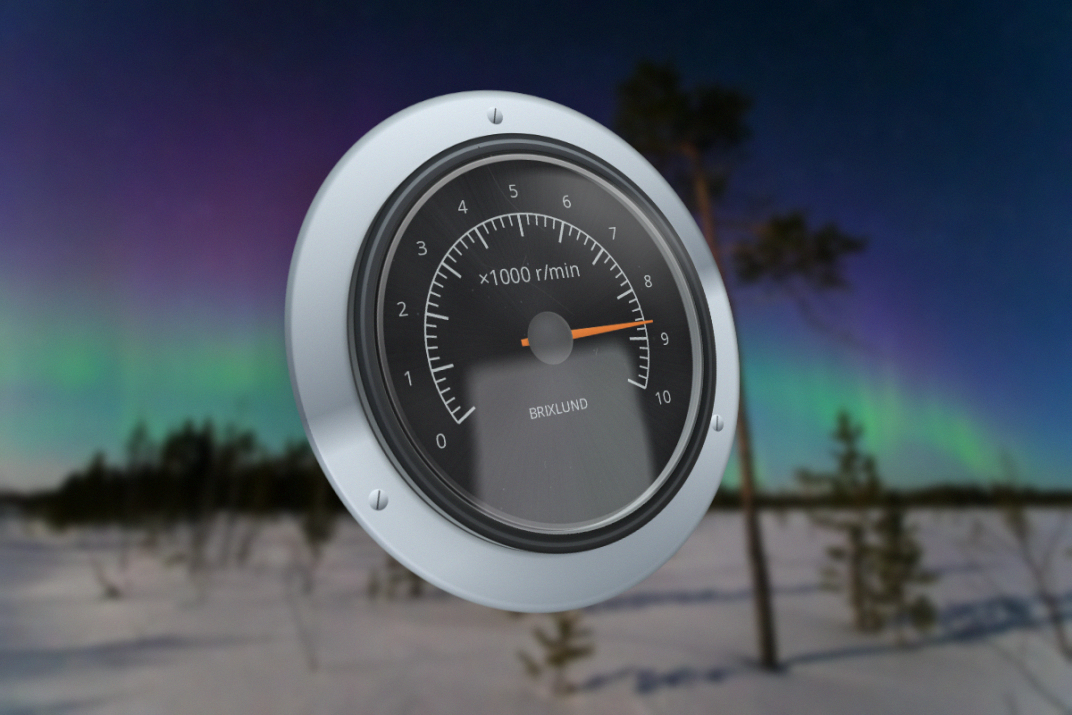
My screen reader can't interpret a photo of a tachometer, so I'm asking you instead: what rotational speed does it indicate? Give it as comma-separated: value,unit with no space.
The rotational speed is 8700,rpm
